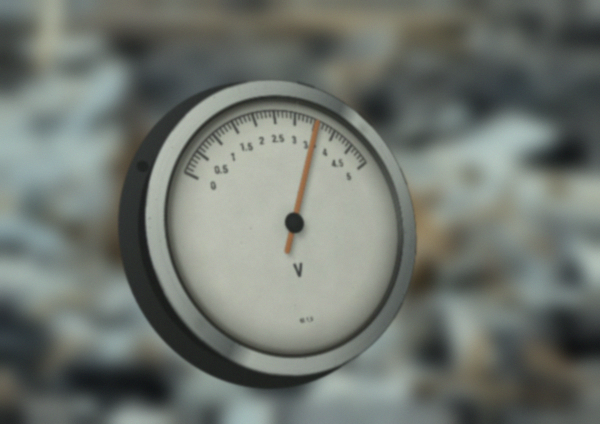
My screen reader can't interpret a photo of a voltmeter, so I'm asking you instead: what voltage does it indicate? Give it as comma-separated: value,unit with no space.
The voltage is 3.5,V
